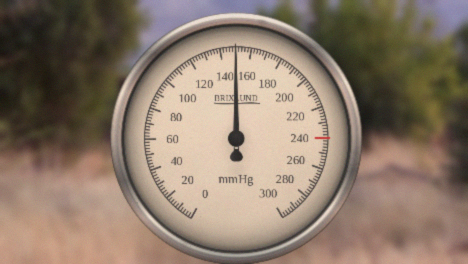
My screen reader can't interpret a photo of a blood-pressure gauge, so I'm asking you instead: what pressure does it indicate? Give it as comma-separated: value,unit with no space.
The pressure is 150,mmHg
